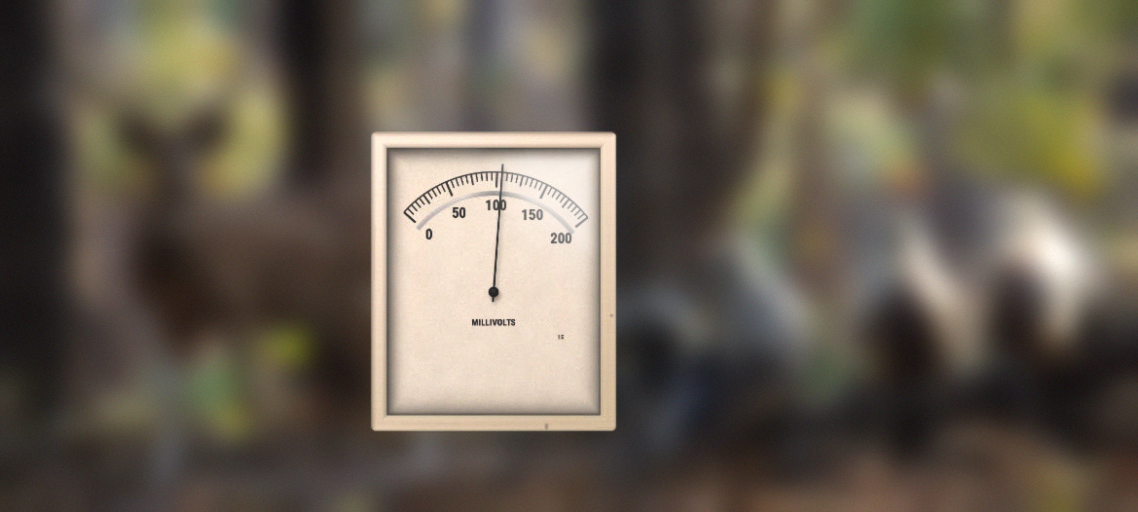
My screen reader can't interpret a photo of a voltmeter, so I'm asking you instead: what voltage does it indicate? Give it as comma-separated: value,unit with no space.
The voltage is 105,mV
